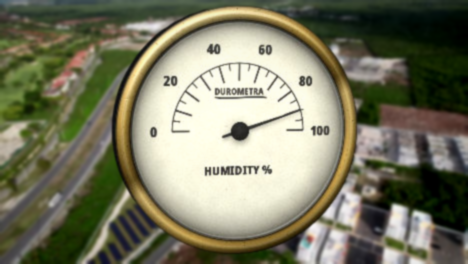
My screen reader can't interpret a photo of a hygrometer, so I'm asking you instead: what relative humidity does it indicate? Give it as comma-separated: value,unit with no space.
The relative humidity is 90,%
